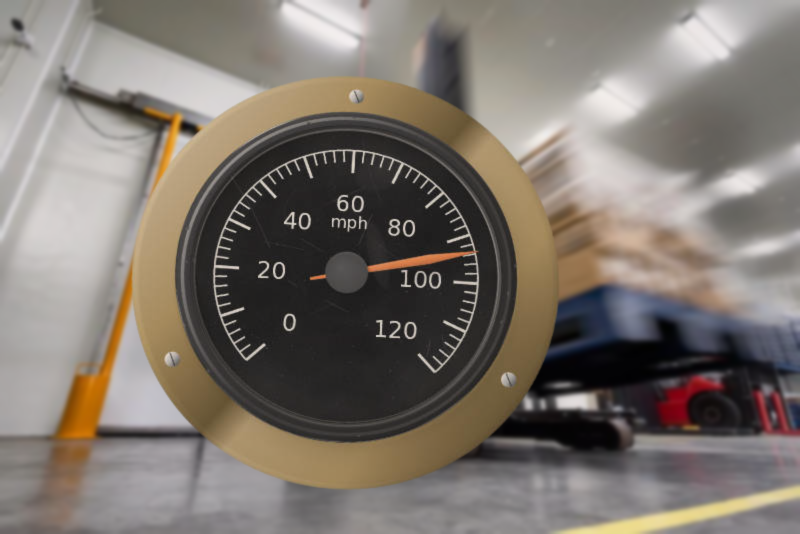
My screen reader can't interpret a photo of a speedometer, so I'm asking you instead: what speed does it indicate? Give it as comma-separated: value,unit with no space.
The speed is 94,mph
